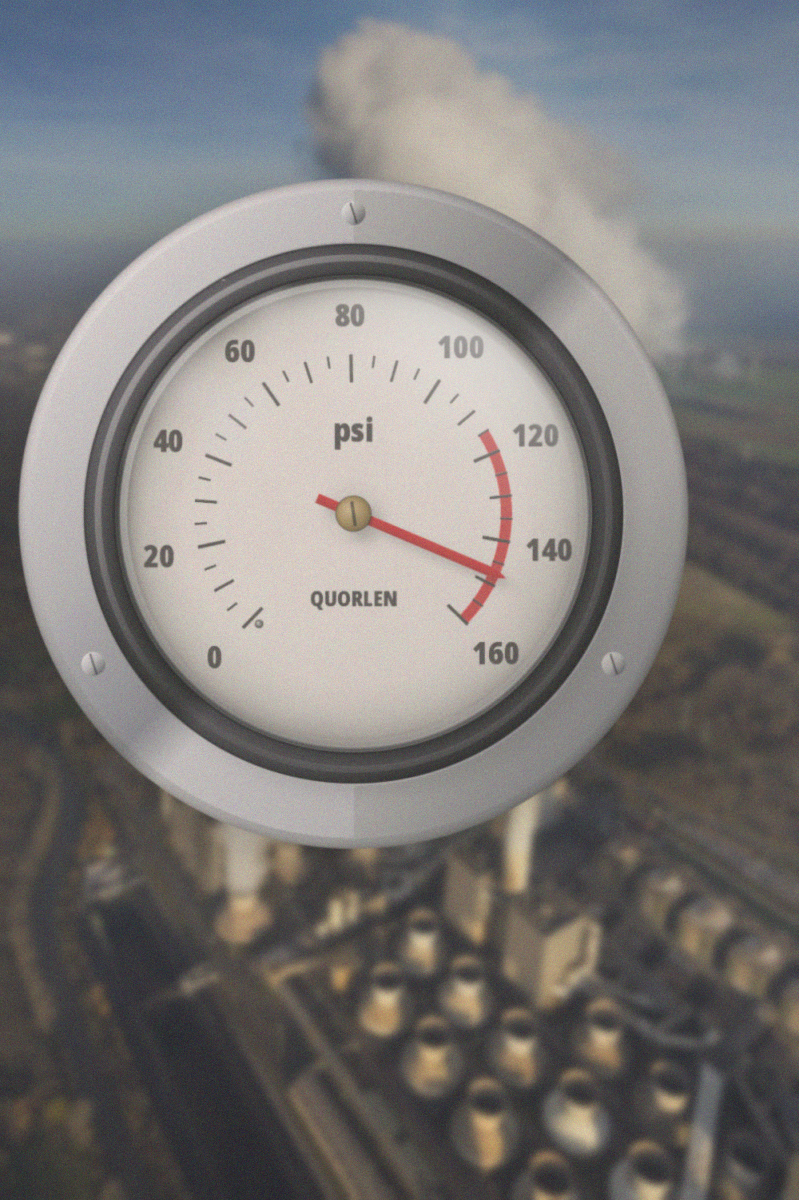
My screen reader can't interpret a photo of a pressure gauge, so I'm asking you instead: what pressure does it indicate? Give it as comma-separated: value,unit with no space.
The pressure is 147.5,psi
